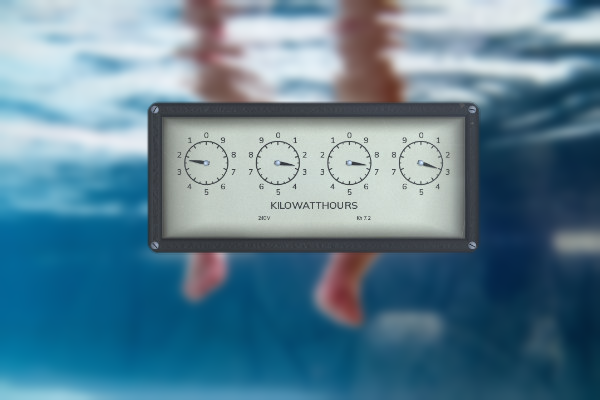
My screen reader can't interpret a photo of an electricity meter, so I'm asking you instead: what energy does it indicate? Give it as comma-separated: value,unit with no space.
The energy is 2273,kWh
